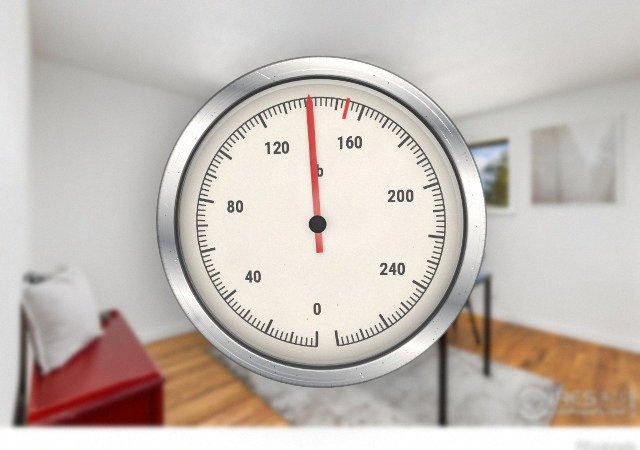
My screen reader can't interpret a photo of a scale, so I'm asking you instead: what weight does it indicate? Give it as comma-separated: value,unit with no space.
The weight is 140,lb
